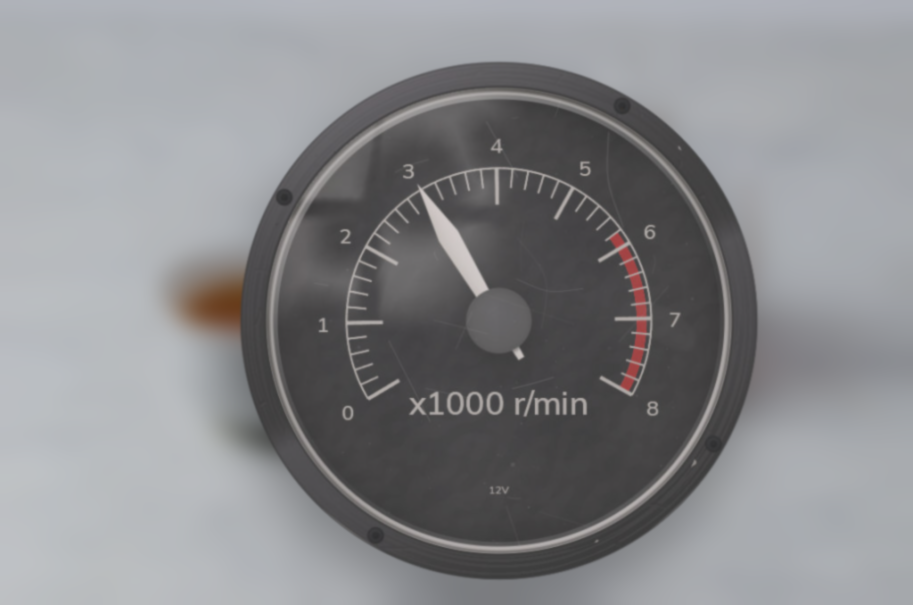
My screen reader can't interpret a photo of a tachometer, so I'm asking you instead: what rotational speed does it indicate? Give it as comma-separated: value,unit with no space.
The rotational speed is 3000,rpm
